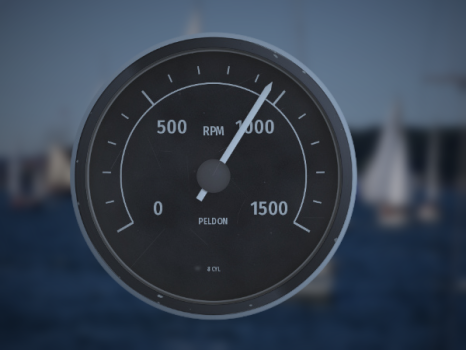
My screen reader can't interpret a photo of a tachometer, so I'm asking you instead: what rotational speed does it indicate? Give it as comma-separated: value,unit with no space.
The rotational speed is 950,rpm
